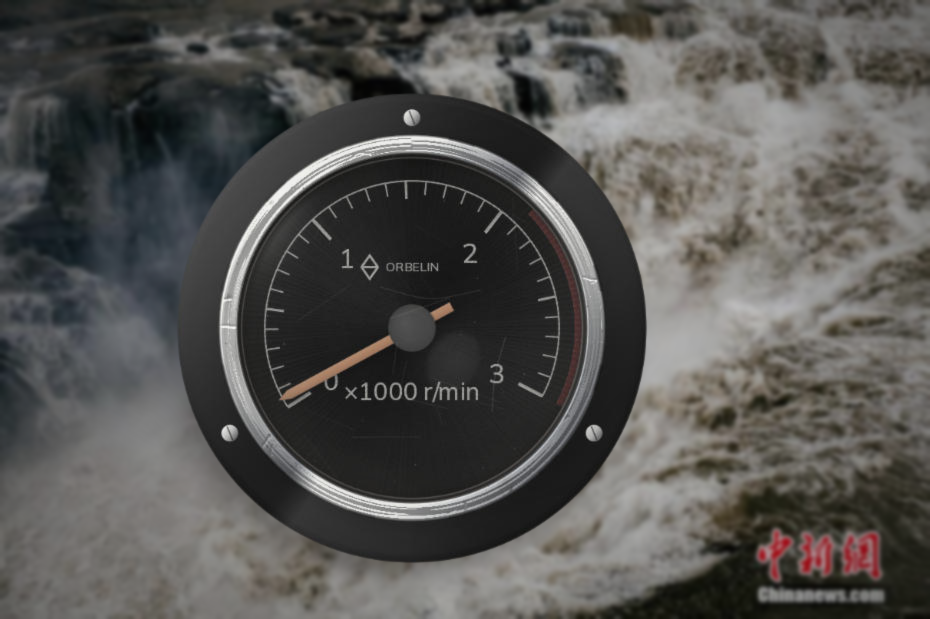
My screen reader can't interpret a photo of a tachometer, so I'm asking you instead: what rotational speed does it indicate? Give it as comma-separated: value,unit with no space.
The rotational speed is 50,rpm
